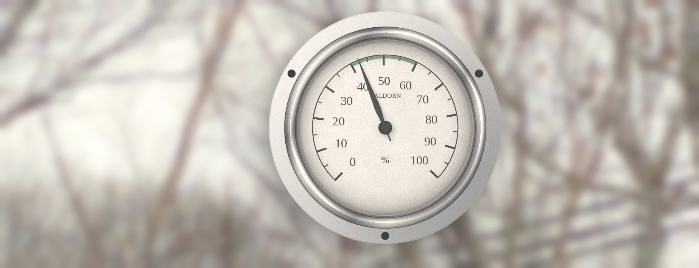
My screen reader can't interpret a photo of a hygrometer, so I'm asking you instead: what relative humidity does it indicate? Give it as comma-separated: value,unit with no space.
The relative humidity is 42.5,%
